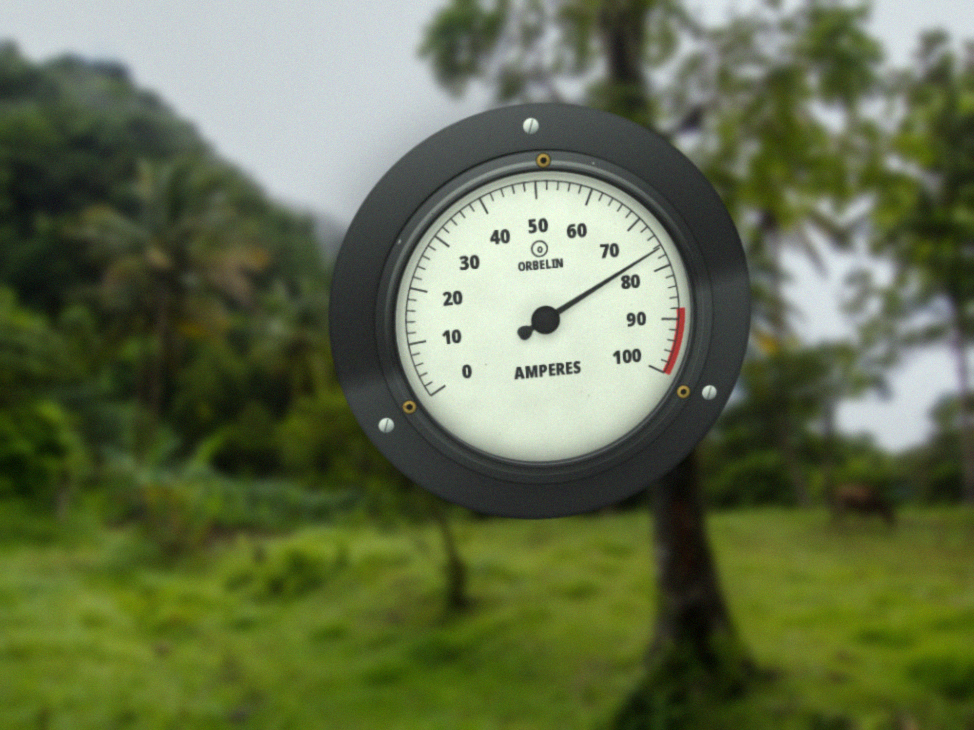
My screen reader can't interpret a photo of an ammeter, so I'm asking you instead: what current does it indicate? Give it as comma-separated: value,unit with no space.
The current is 76,A
